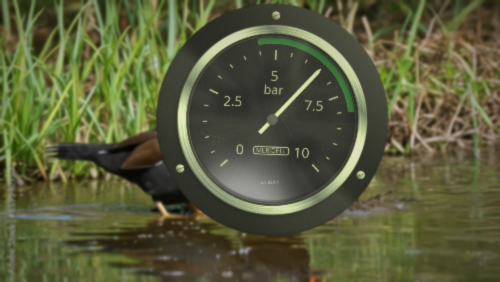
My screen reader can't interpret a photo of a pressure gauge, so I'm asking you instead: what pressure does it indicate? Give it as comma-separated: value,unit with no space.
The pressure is 6.5,bar
